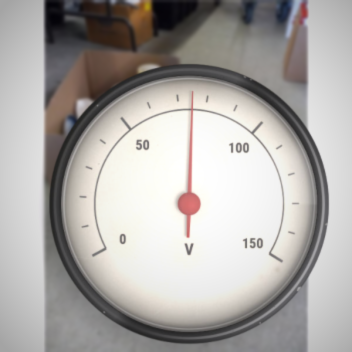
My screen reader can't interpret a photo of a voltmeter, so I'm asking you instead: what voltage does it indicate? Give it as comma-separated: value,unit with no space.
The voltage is 75,V
